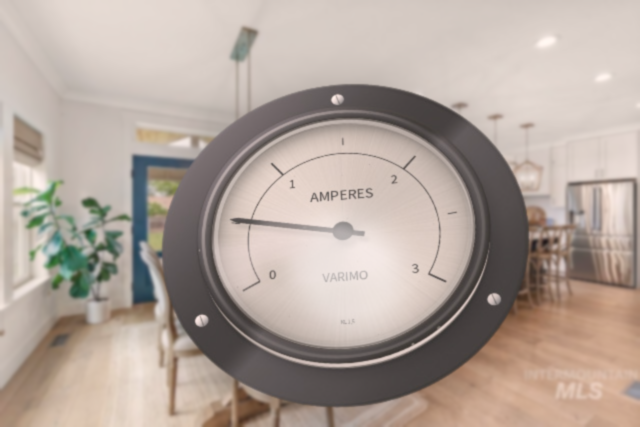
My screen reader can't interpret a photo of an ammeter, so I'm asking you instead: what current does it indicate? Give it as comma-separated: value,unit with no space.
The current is 0.5,A
